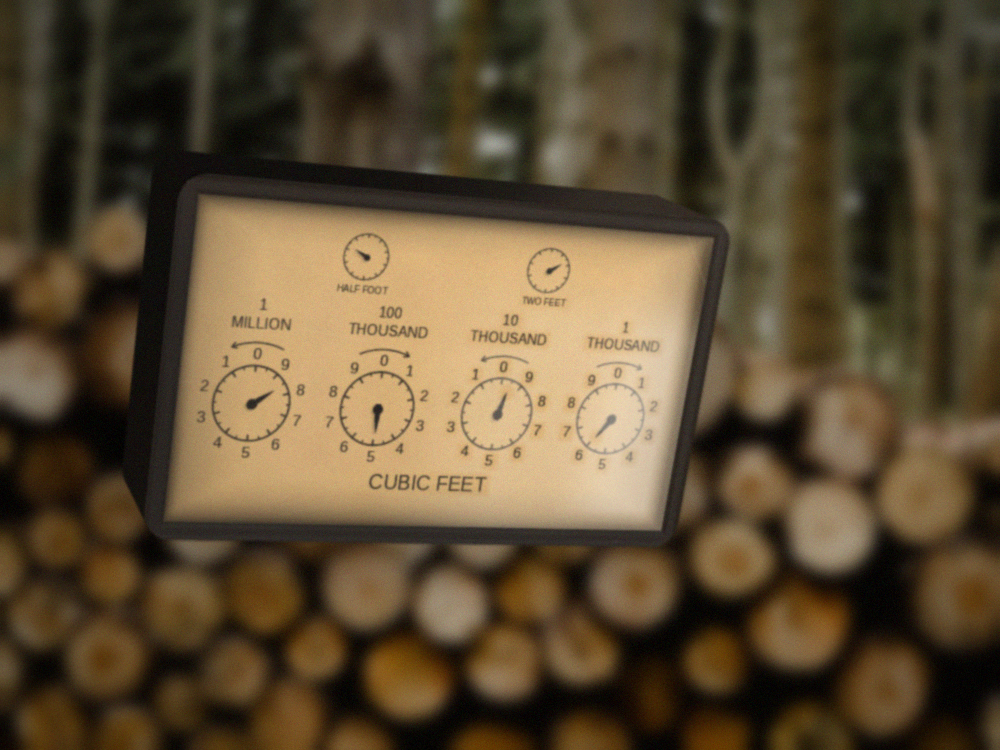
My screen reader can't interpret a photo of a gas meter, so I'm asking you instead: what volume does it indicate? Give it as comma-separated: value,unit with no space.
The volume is 849600,ft³
